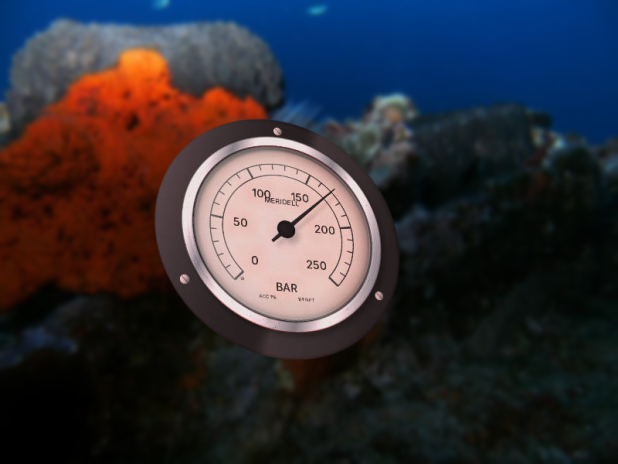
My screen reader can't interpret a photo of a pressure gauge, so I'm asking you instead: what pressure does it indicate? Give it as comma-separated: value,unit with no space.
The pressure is 170,bar
